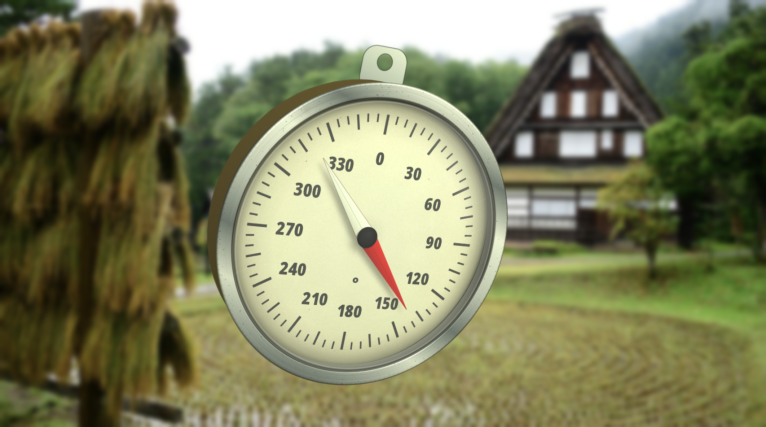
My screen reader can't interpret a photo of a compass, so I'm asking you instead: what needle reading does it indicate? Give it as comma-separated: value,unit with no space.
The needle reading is 140,°
